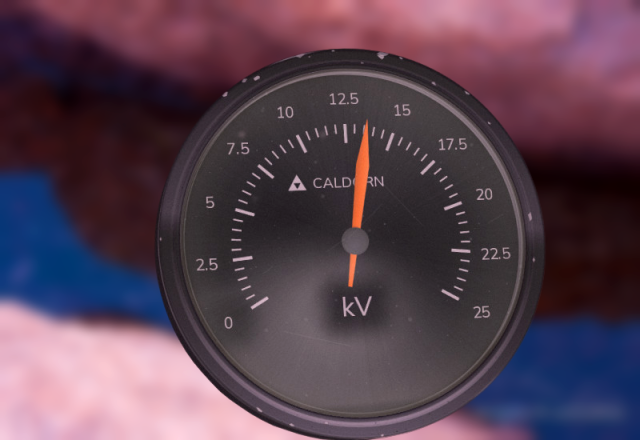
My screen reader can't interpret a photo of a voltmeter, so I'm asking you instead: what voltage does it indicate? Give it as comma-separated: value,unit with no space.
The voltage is 13.5,kV
